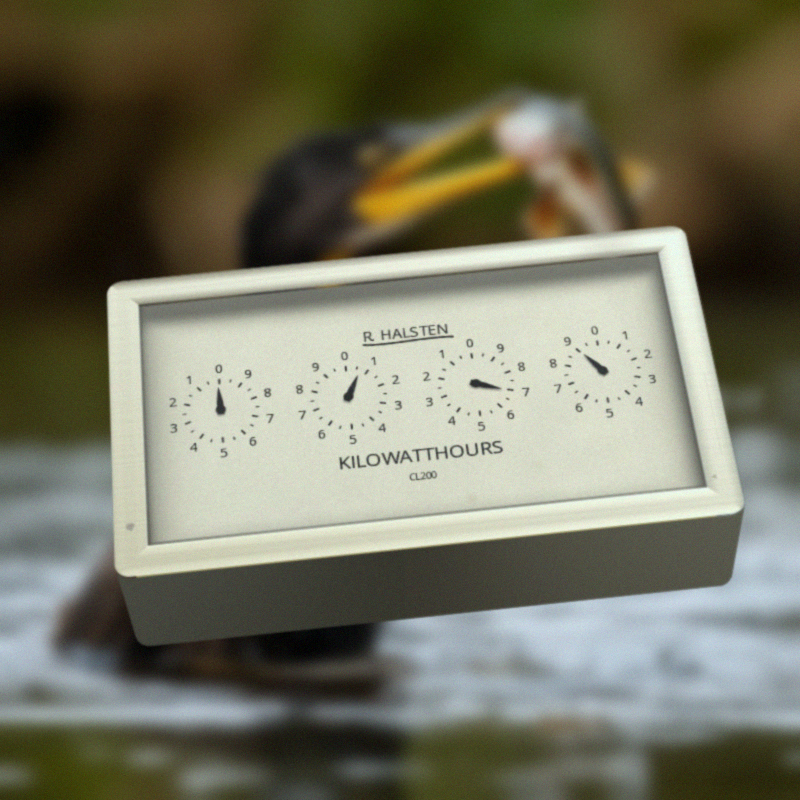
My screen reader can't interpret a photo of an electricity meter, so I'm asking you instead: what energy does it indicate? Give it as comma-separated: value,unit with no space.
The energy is 69,kWh
